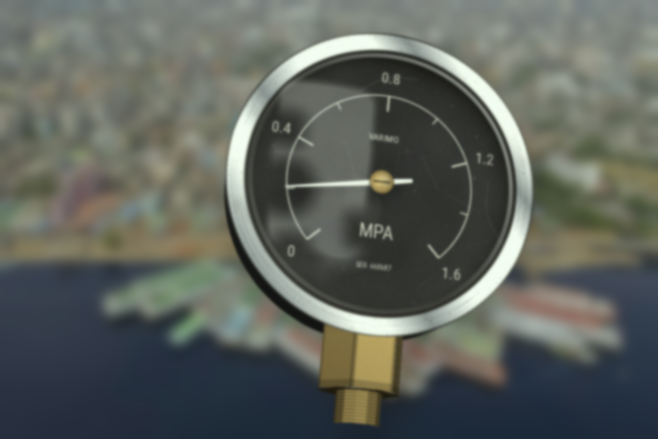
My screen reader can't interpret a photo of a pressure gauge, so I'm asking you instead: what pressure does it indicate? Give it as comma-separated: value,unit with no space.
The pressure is 0.2,MPa
